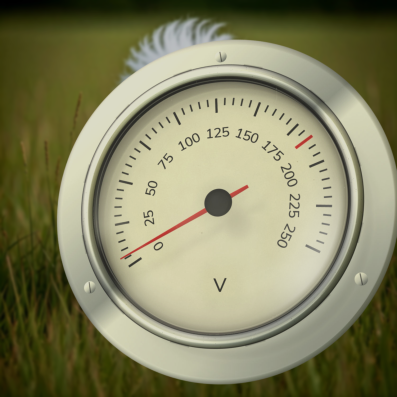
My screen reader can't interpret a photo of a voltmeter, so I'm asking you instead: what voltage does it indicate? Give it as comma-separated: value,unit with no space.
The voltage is 5,V
